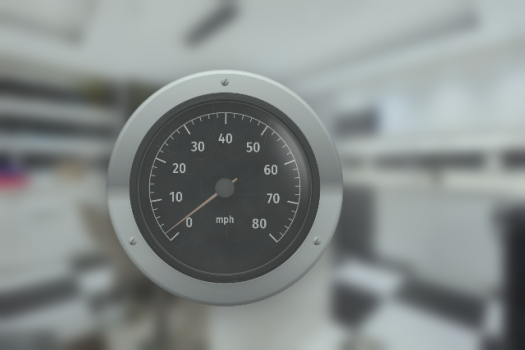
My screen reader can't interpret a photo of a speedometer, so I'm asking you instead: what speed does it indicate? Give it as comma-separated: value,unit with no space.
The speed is 2,mph
